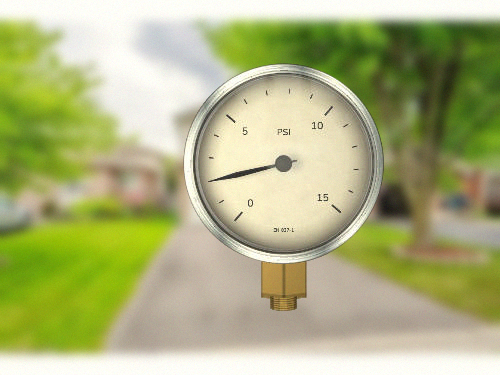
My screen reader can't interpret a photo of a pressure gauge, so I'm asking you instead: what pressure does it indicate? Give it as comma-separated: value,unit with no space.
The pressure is 2,psi
